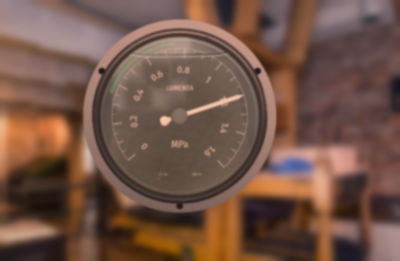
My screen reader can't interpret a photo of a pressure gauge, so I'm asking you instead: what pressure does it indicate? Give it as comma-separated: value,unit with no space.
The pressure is 1.2,MPa
